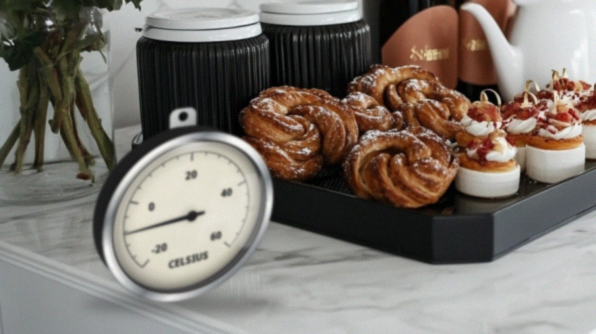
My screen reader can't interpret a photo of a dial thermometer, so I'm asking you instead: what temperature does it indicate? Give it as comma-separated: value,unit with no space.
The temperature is -8,°C
